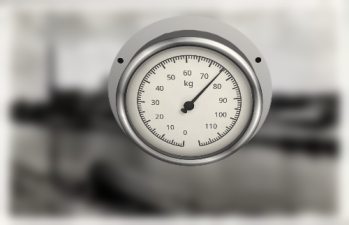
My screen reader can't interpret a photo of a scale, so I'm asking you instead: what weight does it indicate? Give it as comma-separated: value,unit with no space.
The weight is 75,kg
